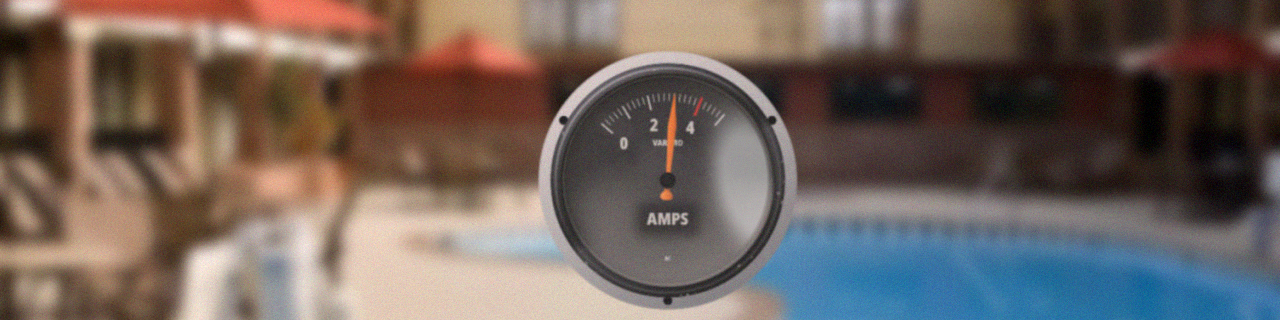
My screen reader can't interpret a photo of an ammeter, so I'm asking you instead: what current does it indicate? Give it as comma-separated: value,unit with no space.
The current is 3,A
